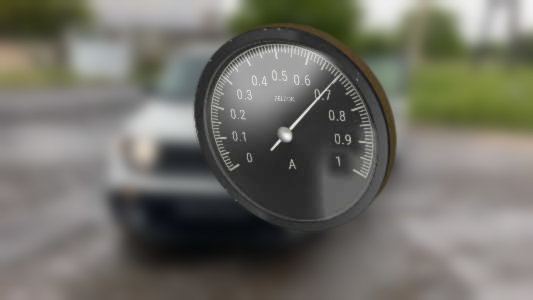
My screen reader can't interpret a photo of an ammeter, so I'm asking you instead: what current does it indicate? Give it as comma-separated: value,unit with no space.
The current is 0.7,A
